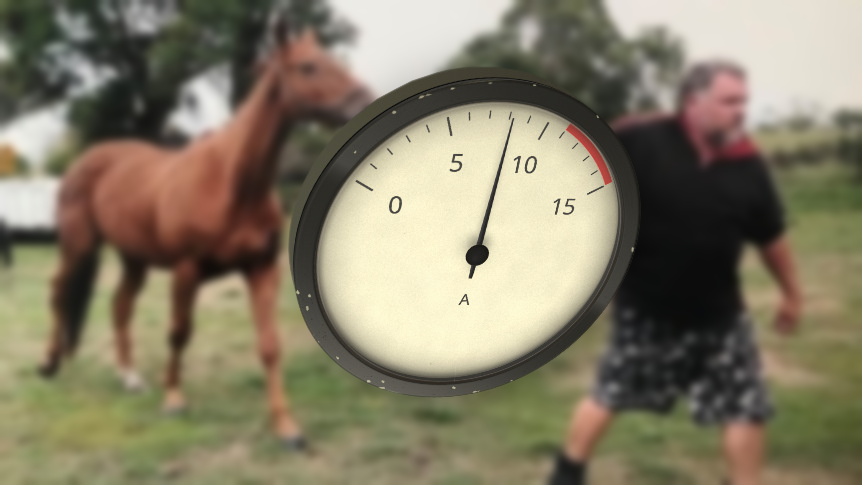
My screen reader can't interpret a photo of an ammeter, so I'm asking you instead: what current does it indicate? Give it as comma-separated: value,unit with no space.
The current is 8,A
